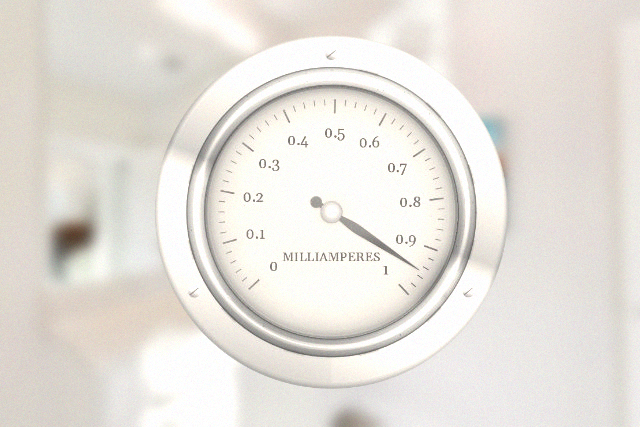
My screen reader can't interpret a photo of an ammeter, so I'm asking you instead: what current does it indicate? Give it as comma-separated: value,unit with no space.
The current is 0.95,mA
